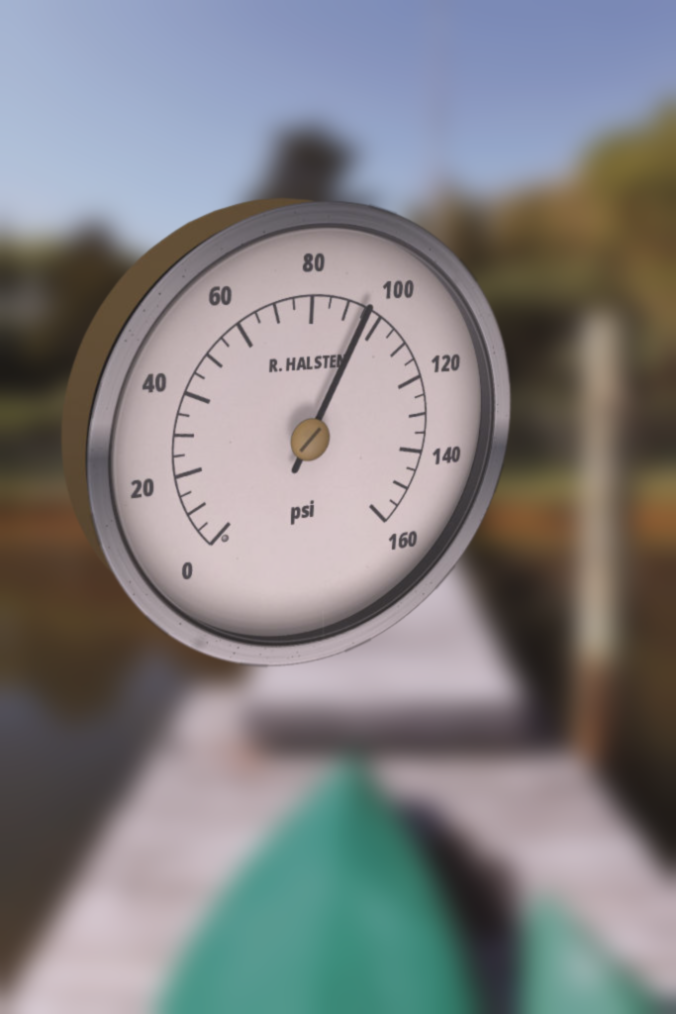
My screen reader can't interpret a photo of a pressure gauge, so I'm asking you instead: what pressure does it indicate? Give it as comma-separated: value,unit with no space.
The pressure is 95,psi
